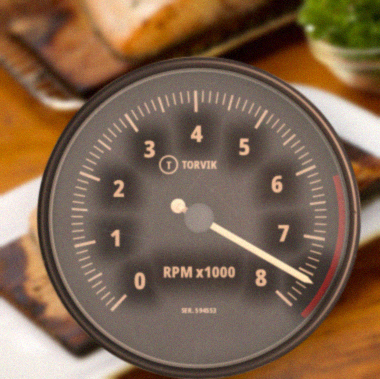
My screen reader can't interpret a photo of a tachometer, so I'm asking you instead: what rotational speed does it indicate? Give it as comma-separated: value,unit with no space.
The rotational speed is 7600,rpm
